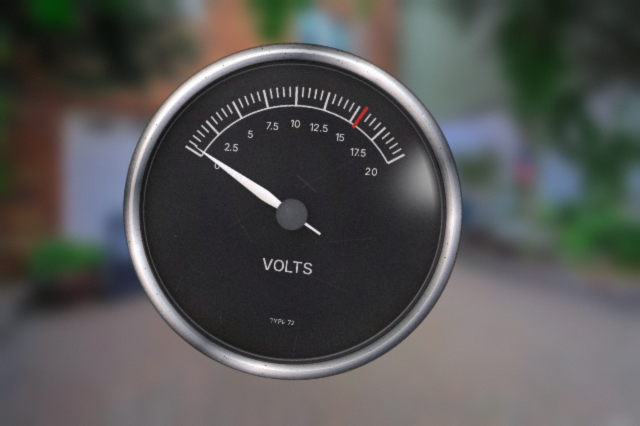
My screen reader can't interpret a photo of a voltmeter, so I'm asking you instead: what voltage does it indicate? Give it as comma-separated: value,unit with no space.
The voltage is 0.5,V
